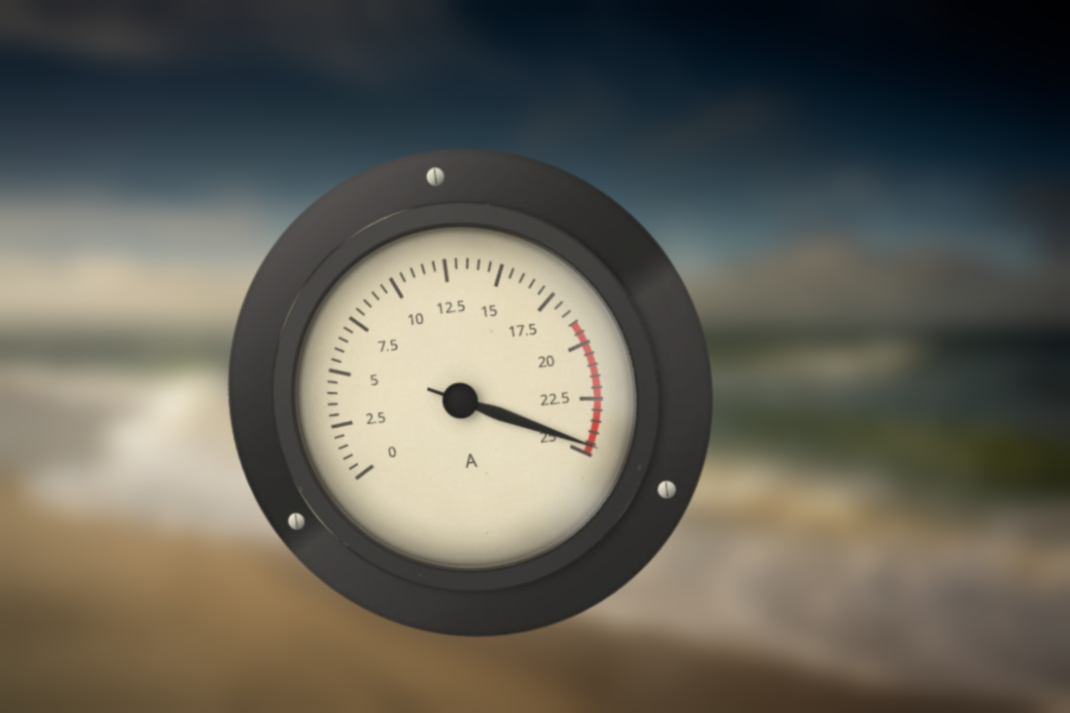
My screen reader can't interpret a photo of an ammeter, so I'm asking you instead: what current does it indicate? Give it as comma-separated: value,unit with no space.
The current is 24.5,A
